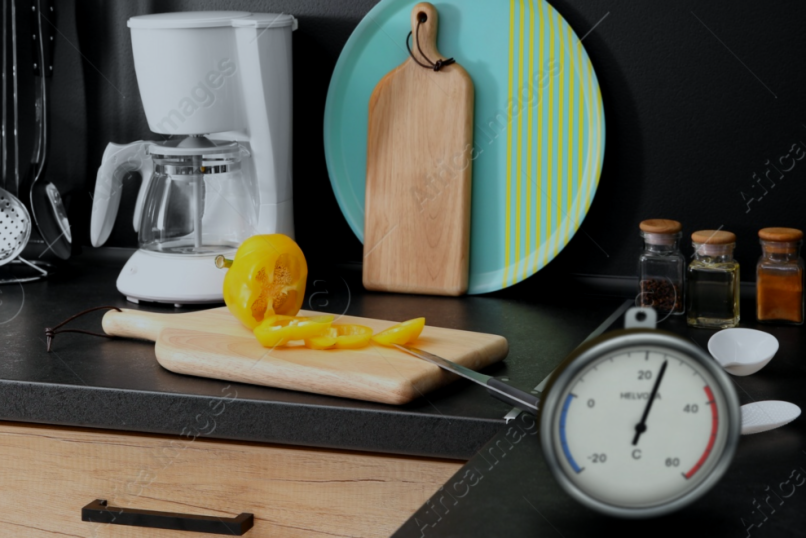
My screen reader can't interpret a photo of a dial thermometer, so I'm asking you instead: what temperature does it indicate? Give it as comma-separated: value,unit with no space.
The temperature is 24,°C
